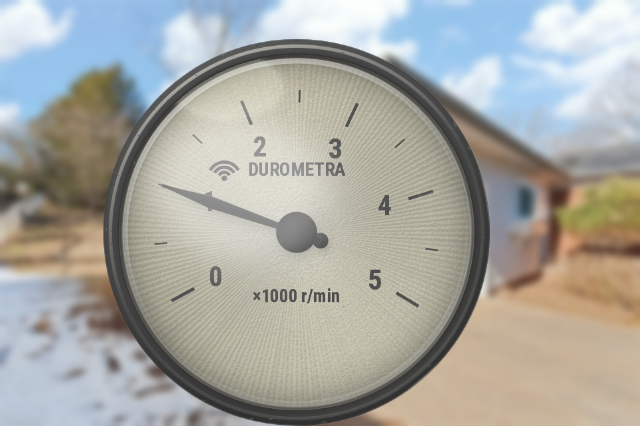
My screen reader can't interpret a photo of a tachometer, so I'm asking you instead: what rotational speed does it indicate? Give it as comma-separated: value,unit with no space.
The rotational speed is 1000,rpm
